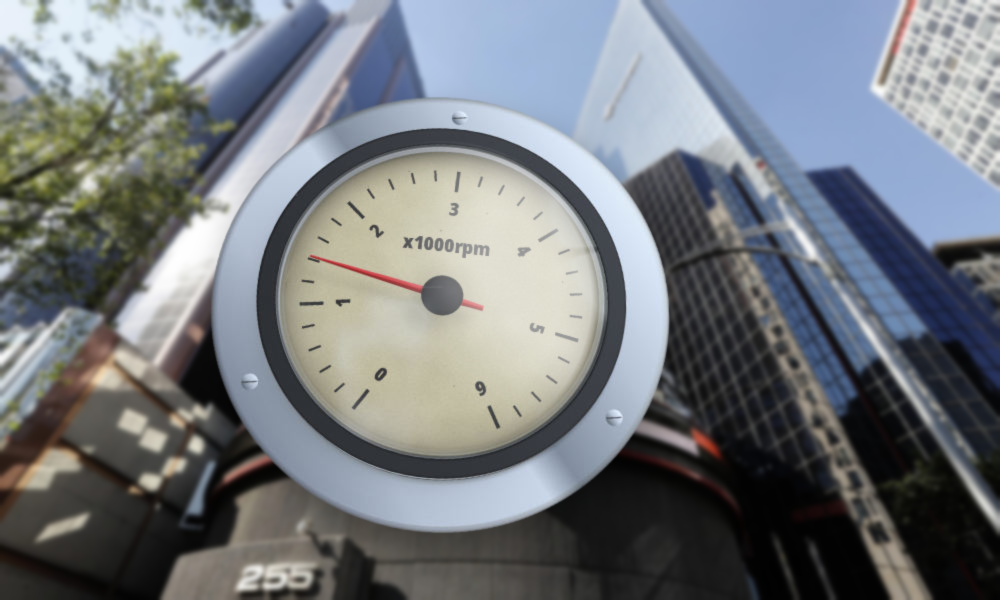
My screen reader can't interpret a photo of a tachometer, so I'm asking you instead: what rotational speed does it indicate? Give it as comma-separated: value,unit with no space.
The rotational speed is 1400,rpm
